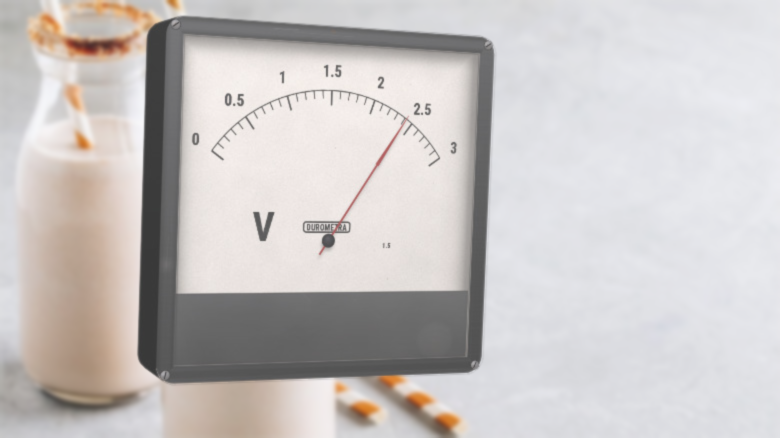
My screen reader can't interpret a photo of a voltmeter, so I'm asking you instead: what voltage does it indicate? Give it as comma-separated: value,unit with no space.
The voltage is 2.4,V
